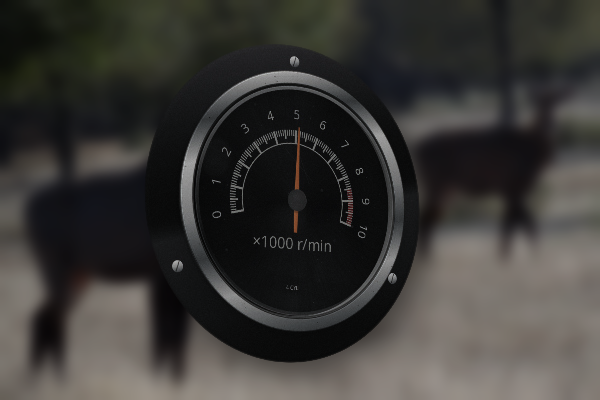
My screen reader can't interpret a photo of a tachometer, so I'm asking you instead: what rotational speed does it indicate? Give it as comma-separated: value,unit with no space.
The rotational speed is 5000,rpm
